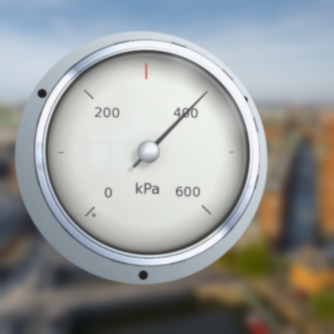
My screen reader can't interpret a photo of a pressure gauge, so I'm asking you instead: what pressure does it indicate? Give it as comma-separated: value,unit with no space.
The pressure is 400,kPa
